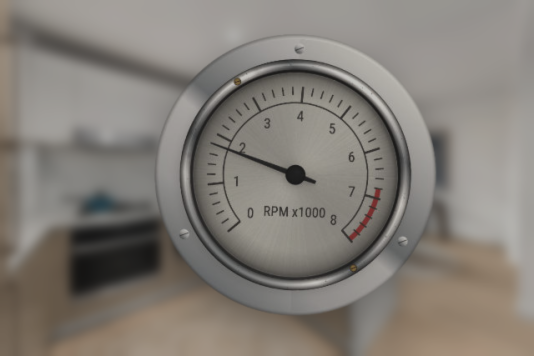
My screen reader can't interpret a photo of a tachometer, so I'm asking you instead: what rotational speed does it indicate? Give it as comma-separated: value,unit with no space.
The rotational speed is 1800,rpm
